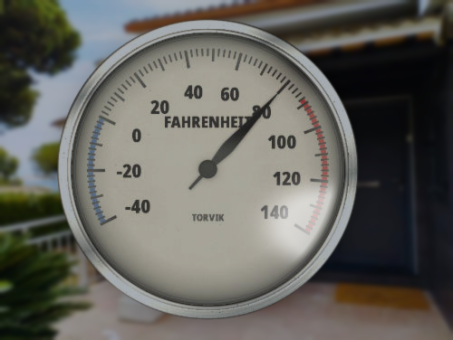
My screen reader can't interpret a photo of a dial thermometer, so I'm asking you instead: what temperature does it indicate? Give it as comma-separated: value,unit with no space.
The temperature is 80,°F
